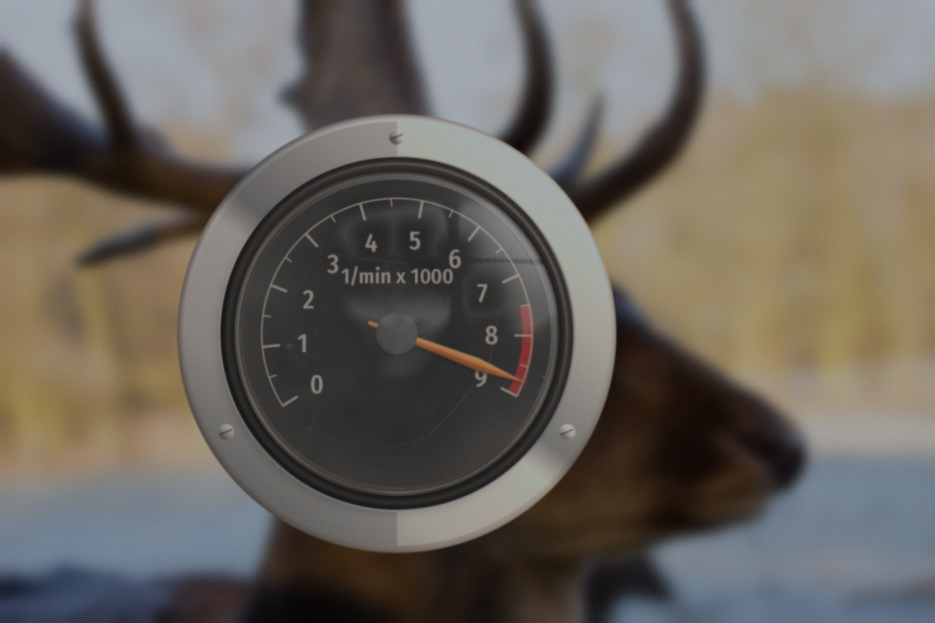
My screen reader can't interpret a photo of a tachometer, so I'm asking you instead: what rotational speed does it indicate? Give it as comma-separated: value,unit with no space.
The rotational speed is 8750,rpm
